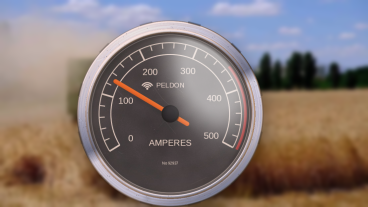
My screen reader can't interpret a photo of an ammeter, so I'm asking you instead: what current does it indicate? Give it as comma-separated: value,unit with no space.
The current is 130,A
